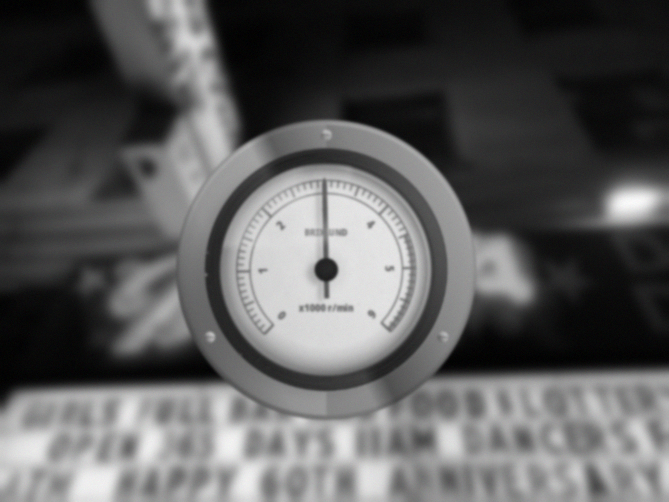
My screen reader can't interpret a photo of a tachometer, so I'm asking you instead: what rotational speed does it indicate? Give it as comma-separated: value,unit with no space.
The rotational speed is 3000,rpm
